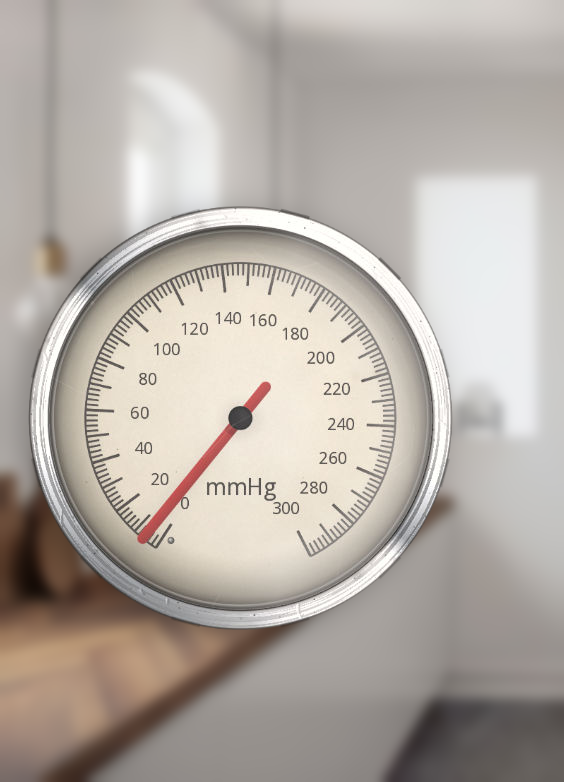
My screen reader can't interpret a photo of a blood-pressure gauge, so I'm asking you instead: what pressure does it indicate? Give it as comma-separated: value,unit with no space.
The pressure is 6,mmHg
